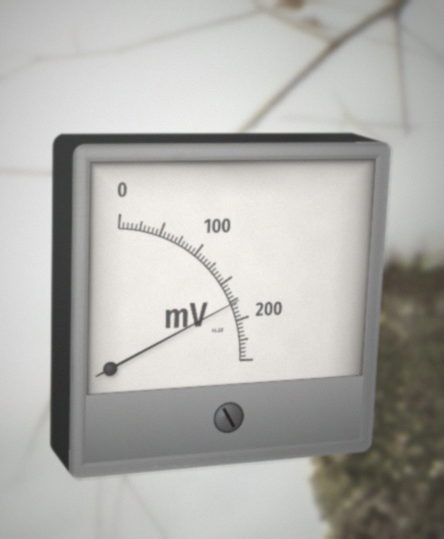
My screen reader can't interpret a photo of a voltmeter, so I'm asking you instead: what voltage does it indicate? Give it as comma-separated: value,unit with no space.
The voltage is 175,mV
